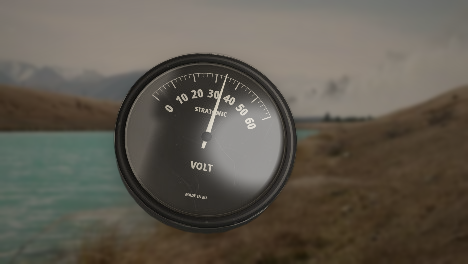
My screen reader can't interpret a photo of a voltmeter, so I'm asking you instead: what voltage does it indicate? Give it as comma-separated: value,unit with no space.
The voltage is 34,V
